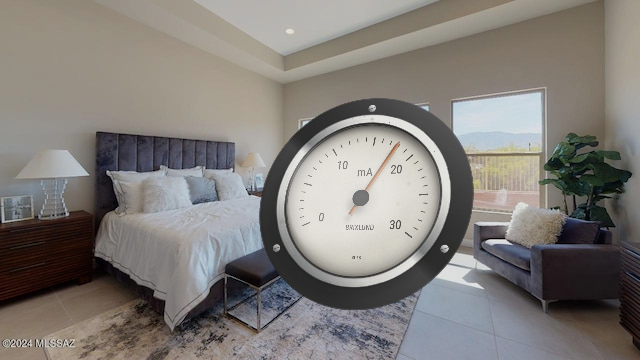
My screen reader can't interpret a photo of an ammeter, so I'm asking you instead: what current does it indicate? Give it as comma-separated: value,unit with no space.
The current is 18,mA
